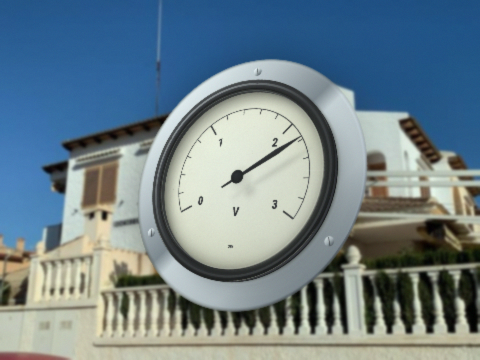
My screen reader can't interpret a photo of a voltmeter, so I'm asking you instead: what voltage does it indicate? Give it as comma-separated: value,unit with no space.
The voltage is 2.2,V
